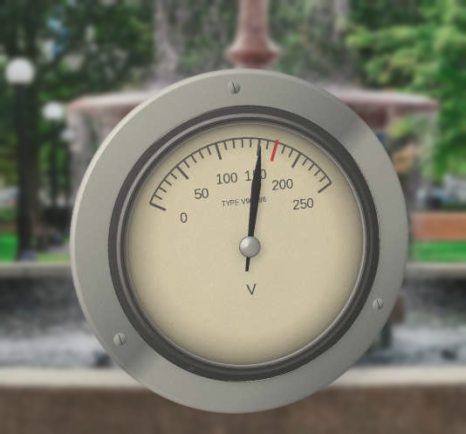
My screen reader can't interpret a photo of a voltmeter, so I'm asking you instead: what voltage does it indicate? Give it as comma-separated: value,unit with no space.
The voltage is 150,V
